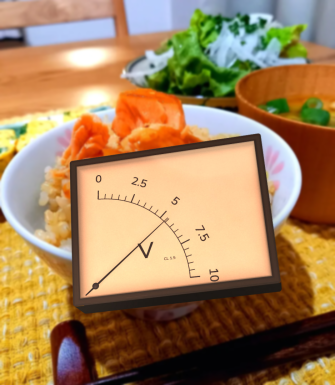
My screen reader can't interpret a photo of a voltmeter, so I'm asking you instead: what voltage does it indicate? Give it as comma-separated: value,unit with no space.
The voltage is 5.5,V
